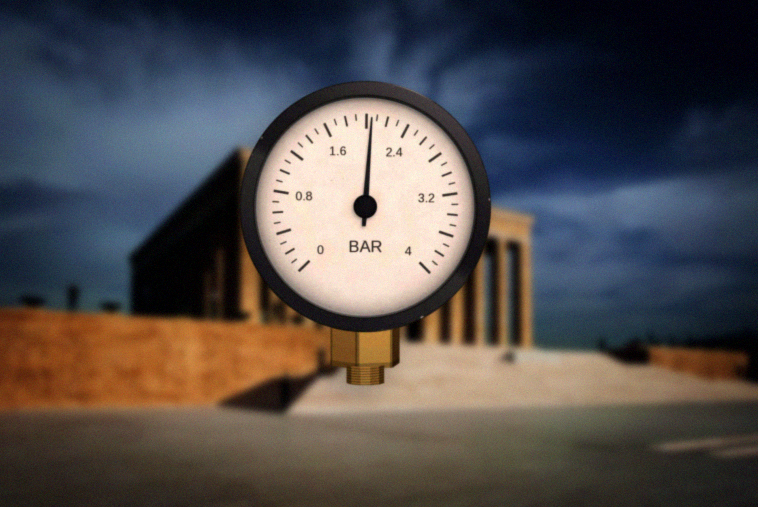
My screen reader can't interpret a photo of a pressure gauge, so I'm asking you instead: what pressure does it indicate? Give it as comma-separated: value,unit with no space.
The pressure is 2.05,bar
